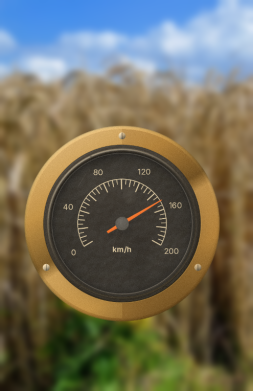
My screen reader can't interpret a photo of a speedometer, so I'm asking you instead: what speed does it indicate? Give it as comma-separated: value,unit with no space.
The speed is 150,km/h
